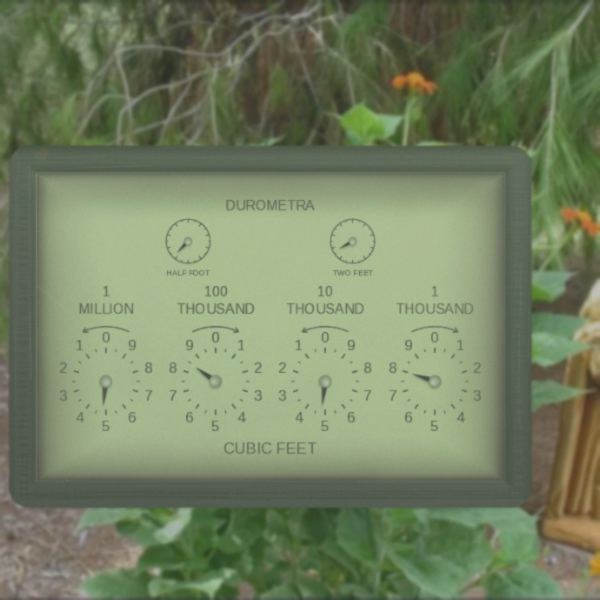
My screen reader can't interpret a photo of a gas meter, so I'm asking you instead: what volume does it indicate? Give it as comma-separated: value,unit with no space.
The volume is 484800,ft³
